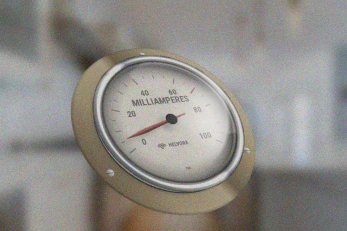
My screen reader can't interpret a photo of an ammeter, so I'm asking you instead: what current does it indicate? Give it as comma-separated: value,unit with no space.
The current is 5,mA
